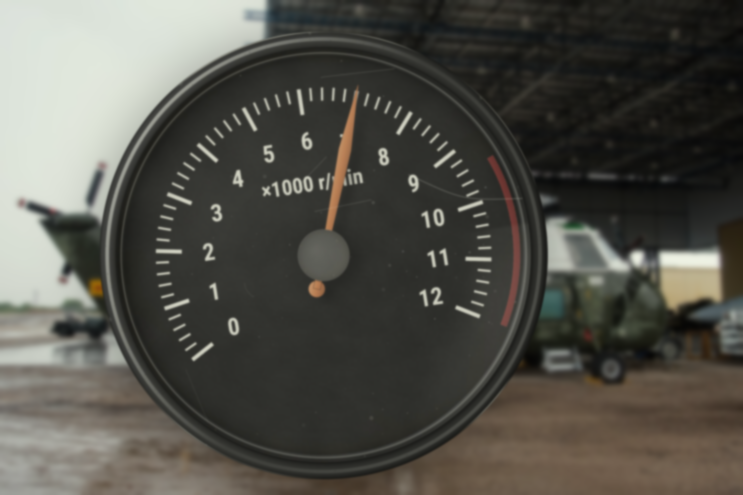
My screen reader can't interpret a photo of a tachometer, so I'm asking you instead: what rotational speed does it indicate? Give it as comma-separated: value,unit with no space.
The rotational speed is 7000,rpm
